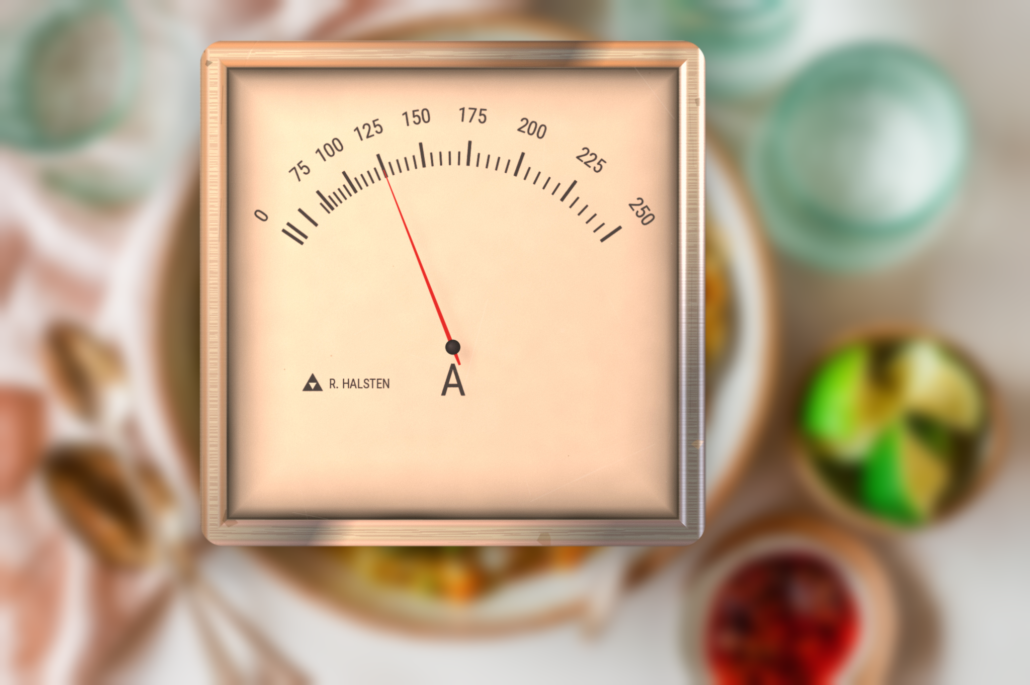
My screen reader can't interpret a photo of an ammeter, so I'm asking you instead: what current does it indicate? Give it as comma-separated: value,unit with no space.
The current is 125,A
